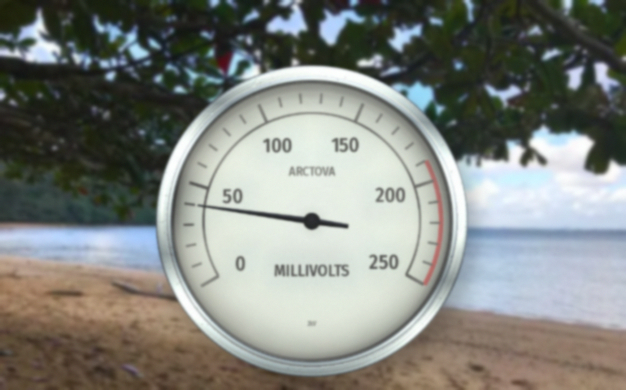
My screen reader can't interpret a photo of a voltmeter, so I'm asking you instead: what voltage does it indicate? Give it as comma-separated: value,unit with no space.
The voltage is 40,mV
